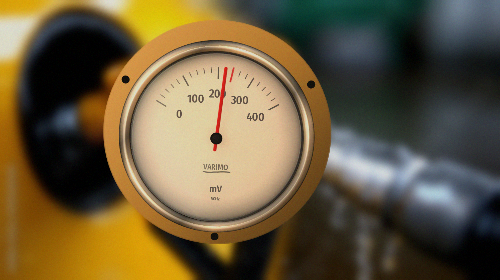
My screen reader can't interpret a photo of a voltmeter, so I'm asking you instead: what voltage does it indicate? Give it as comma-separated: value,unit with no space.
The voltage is 220,mV
